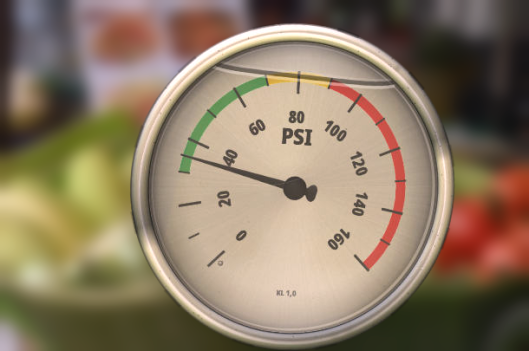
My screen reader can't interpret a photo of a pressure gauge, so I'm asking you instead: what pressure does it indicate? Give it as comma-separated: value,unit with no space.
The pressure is 35,psi
